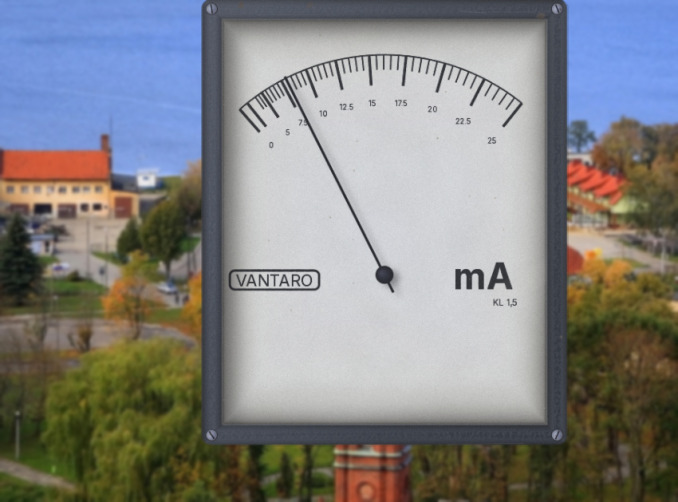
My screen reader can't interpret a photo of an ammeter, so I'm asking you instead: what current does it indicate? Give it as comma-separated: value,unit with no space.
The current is 8,mA
